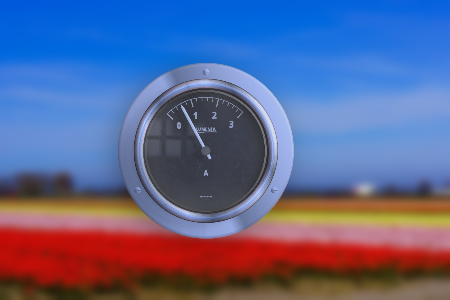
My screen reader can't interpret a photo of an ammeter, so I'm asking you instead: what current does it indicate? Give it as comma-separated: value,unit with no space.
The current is 0.6,A
